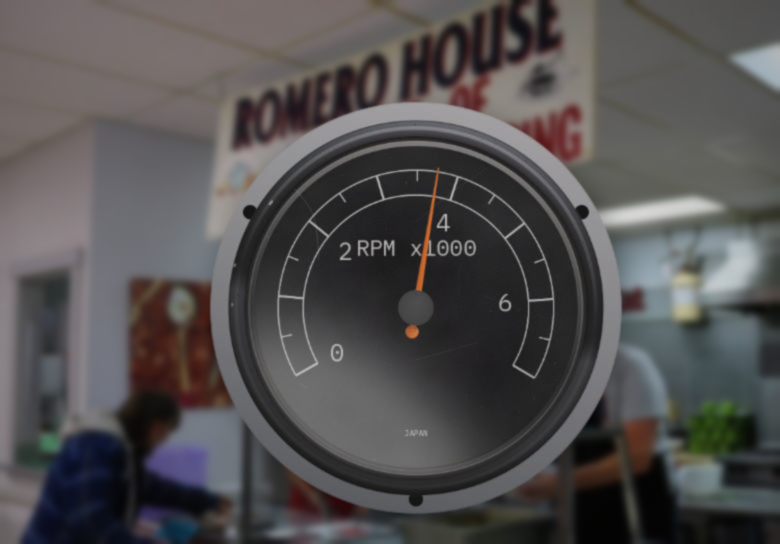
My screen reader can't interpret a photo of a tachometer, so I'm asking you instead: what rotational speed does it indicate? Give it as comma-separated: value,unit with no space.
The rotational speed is 3750,rpm
